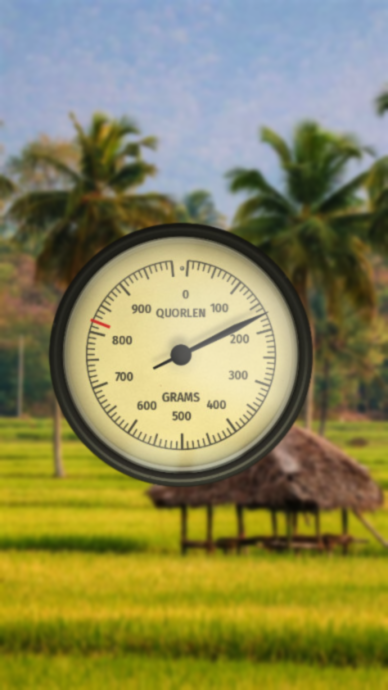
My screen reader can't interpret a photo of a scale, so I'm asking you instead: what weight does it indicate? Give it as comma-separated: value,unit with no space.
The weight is 170,g
